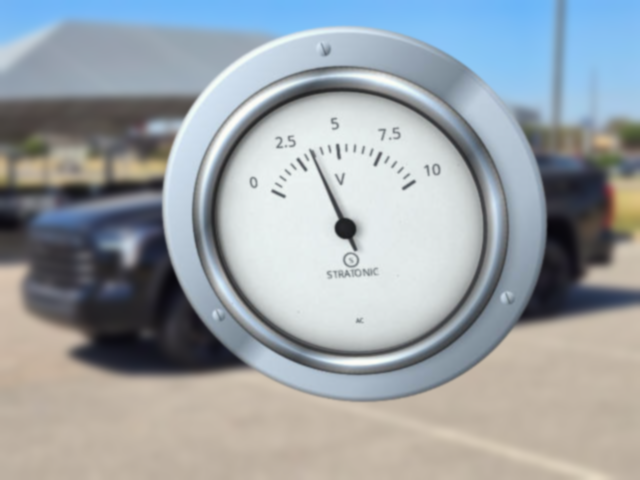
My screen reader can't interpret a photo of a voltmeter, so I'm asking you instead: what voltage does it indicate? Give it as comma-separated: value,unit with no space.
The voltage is 3.5,V
